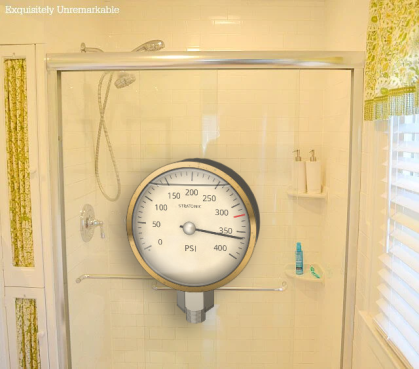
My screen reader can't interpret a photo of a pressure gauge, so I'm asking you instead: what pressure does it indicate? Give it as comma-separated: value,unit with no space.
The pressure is 360,psi
